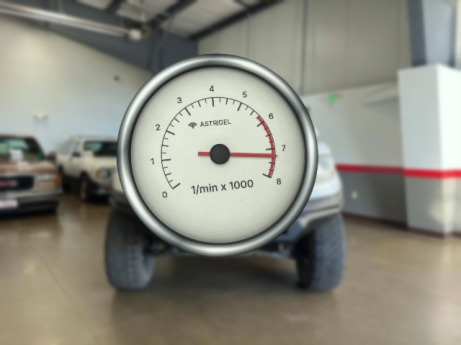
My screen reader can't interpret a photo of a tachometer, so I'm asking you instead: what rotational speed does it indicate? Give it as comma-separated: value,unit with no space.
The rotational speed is 7250,rpm
